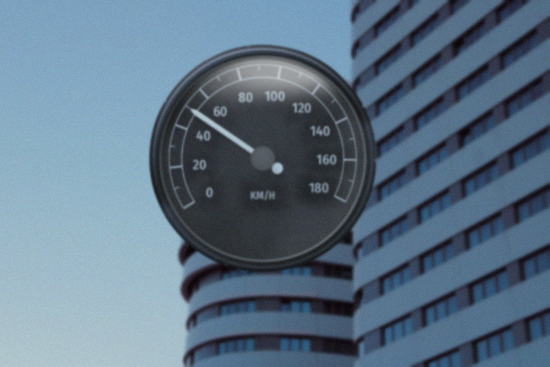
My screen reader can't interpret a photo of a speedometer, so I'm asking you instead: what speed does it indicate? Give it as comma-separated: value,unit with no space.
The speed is 50,km/h
